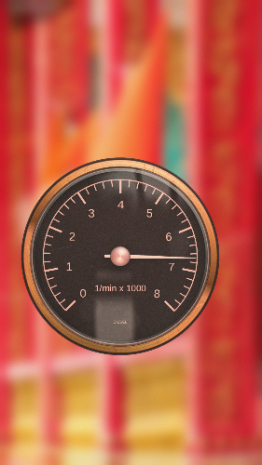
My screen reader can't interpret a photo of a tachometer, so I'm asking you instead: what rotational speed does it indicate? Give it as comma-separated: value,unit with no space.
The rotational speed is 6700,rpm
